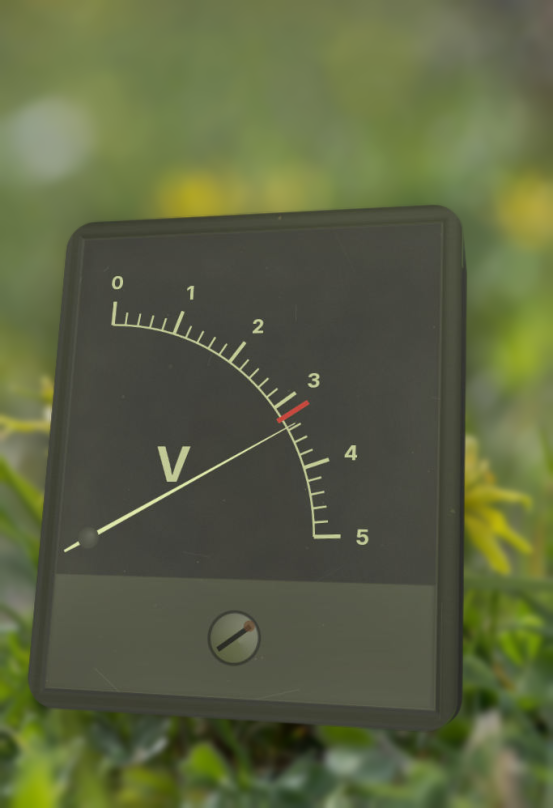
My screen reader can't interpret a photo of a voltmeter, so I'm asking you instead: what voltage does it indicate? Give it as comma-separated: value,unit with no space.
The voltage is 3.4,V
